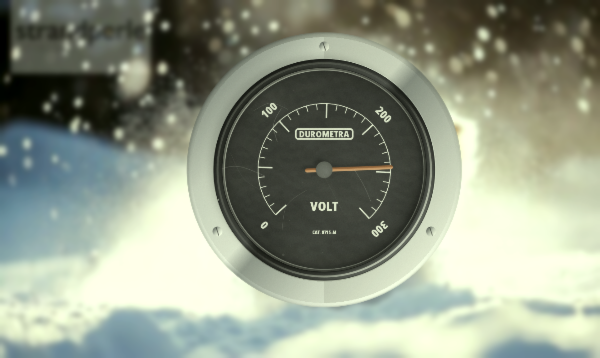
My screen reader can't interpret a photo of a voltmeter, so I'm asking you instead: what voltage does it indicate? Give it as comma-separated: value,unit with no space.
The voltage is 245,V
